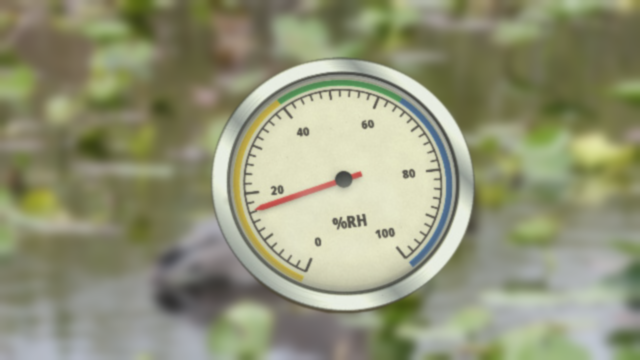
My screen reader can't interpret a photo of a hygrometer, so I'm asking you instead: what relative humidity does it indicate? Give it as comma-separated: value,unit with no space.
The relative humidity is 16,%
